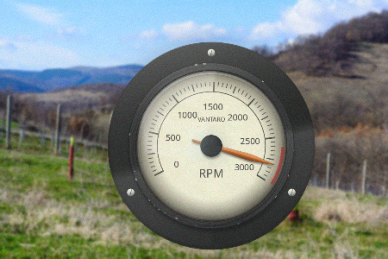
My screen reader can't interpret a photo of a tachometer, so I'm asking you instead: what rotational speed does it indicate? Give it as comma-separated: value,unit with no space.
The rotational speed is 2800,rpm
